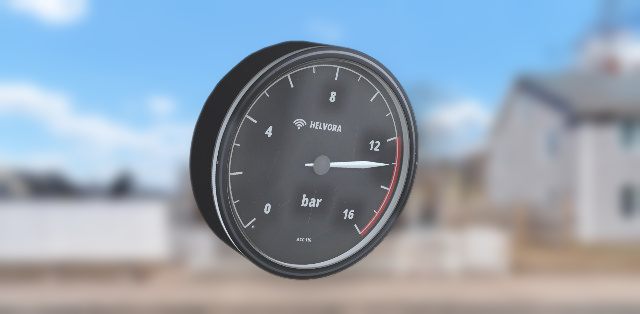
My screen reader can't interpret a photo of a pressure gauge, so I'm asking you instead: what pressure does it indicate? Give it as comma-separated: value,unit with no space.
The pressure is 13,bar
